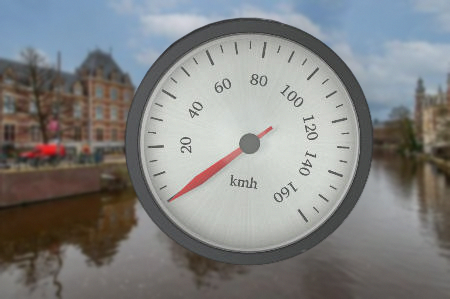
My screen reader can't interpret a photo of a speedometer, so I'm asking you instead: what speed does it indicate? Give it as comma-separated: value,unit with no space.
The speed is 0,km/h
